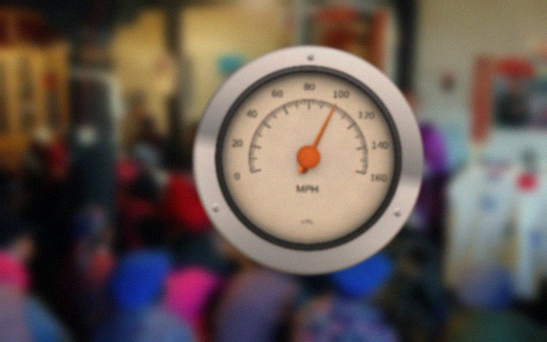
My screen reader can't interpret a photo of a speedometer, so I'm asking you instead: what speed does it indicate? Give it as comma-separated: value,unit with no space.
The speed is 100,mph
